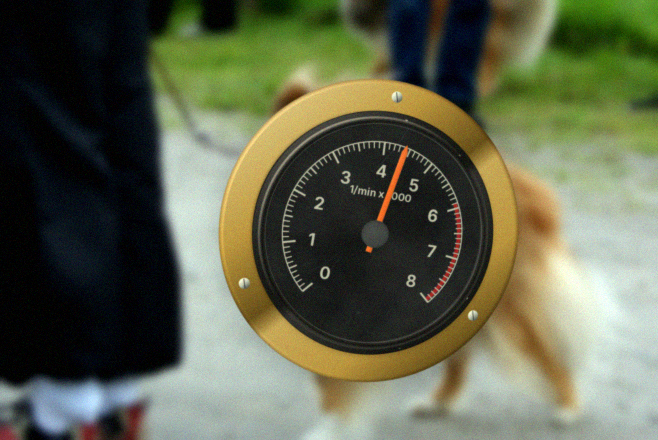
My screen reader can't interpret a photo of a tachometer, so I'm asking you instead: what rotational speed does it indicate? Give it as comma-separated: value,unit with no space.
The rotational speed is 4400,rpm
